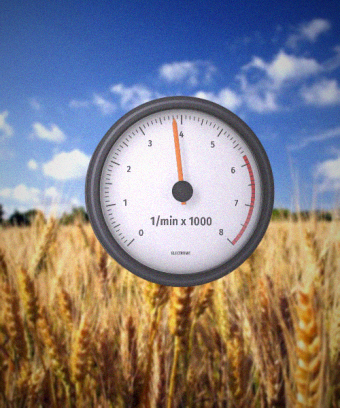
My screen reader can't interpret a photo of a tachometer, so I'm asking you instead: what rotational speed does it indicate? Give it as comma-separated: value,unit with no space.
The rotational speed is 3800,rpm
